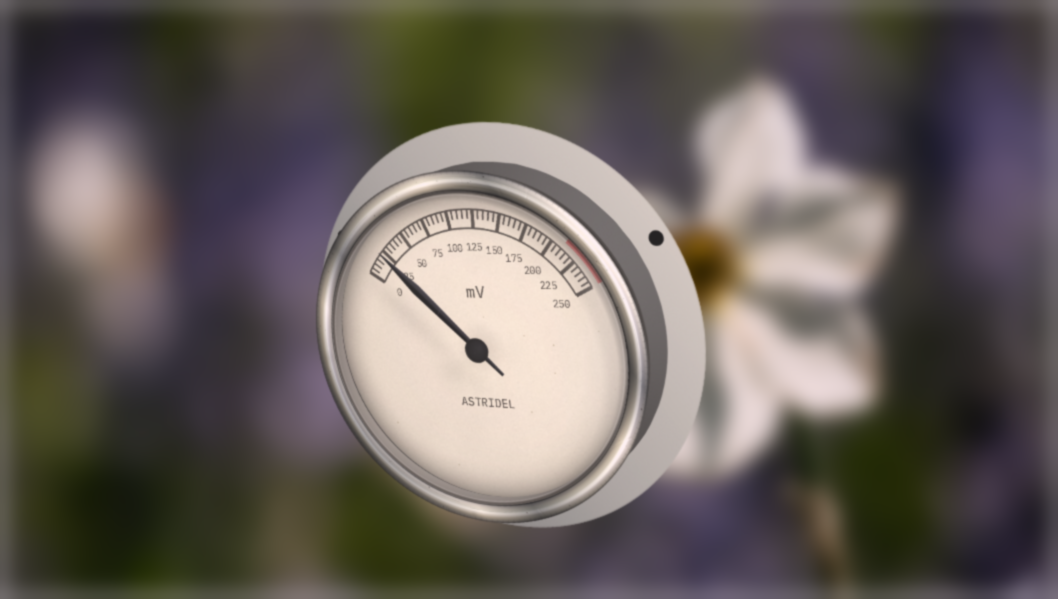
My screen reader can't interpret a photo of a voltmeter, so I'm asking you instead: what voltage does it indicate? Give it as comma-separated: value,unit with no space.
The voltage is 25,mV
